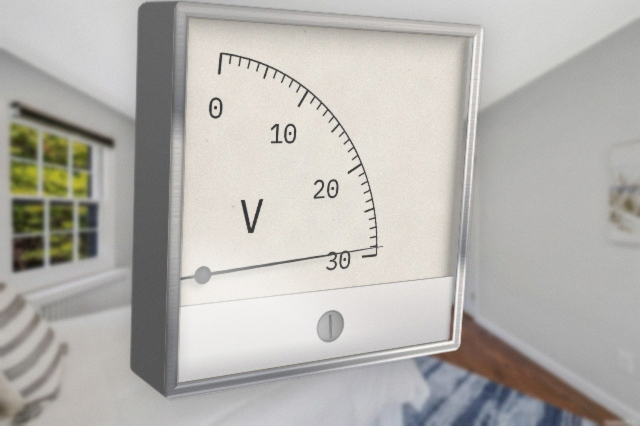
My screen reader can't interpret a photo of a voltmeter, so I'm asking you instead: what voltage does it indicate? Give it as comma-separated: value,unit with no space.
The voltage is 29,V
